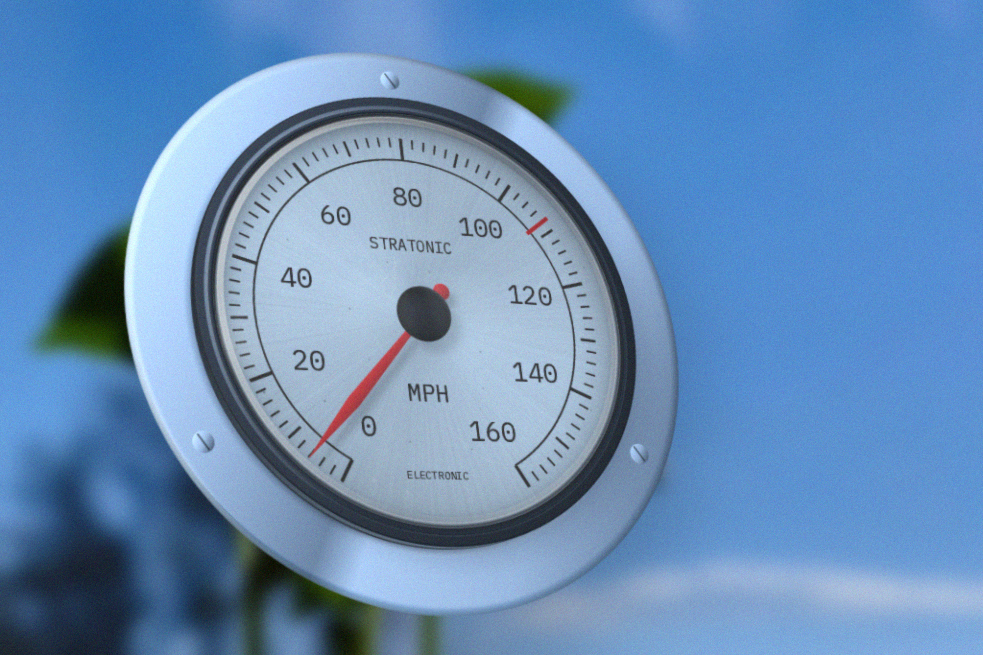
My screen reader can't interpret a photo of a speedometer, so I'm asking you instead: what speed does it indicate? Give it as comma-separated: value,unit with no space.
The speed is 6,mph
